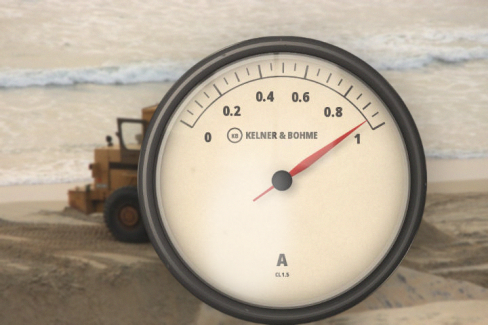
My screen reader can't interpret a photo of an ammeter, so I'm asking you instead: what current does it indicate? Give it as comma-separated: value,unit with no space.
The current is 0.95,A
